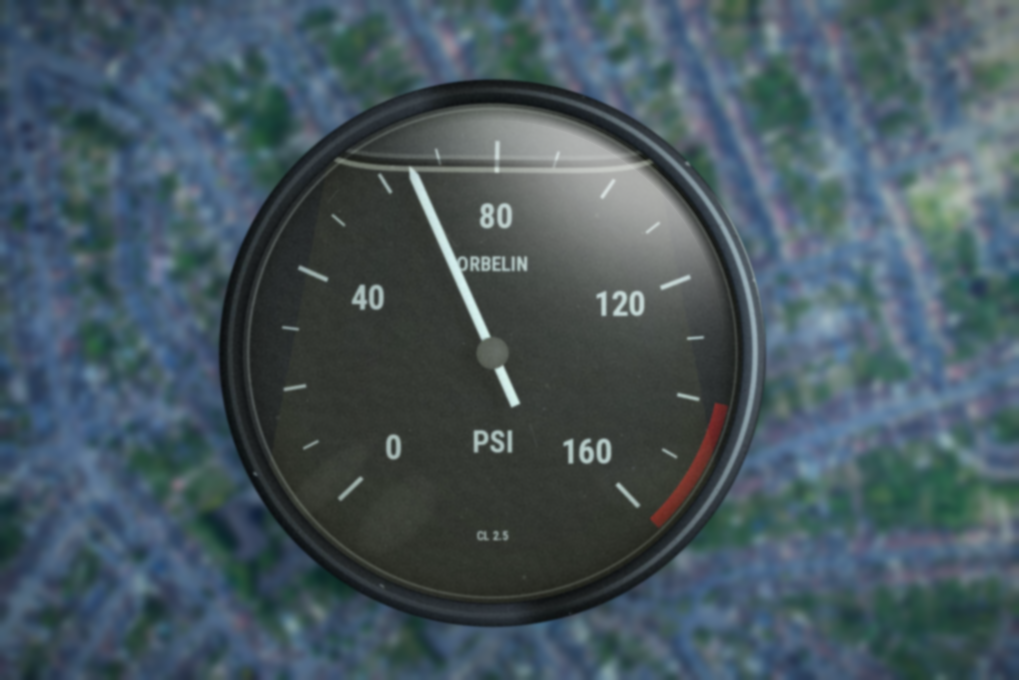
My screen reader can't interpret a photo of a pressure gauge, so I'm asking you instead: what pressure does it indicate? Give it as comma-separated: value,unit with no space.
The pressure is 65,psi
